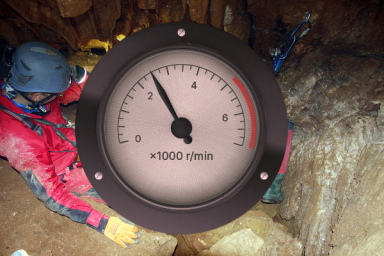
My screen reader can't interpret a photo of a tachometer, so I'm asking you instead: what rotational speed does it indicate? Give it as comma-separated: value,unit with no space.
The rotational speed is 2500,rpm
